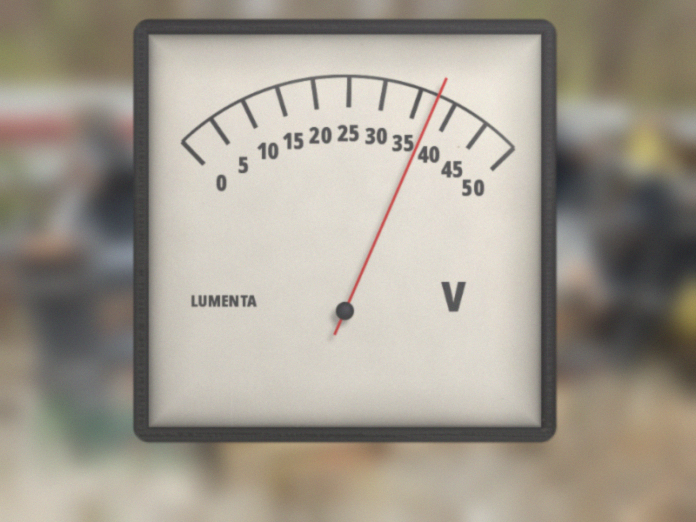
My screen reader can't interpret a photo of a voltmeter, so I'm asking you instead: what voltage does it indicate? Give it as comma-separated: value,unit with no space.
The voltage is 37.5,V
